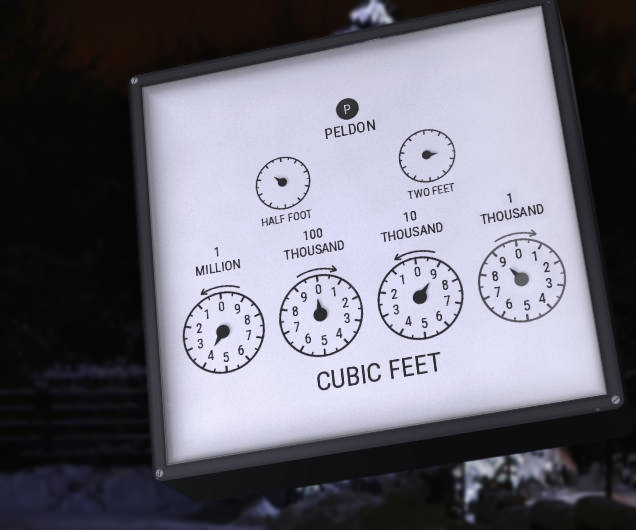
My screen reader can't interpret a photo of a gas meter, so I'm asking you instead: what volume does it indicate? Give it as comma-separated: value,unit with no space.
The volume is 398900,ft³
